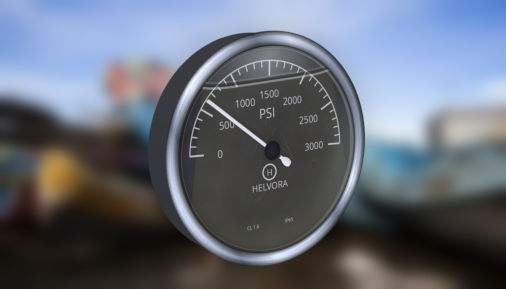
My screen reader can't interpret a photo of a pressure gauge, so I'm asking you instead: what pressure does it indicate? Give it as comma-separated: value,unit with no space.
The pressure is 600,psi
